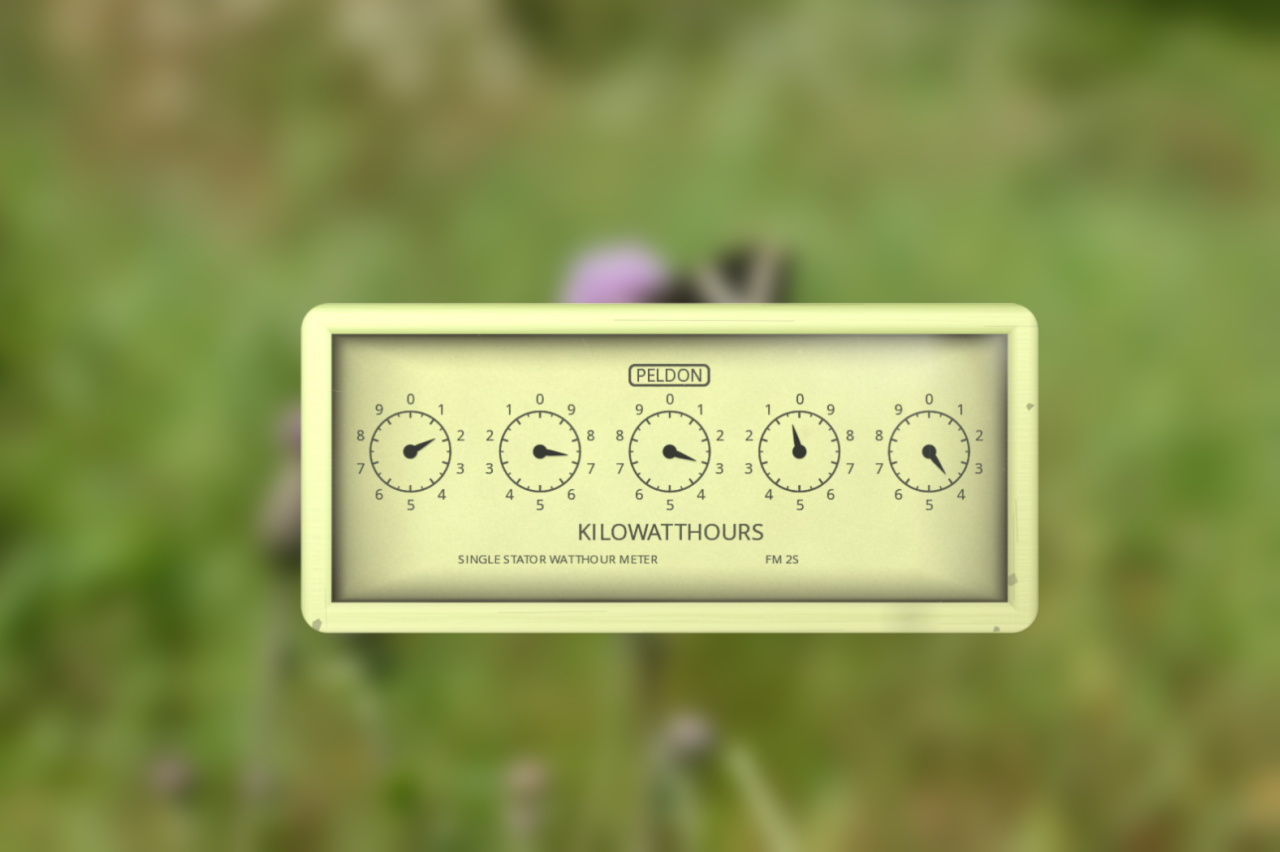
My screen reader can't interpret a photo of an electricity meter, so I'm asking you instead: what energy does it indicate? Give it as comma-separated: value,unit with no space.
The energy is 17304,kWh
